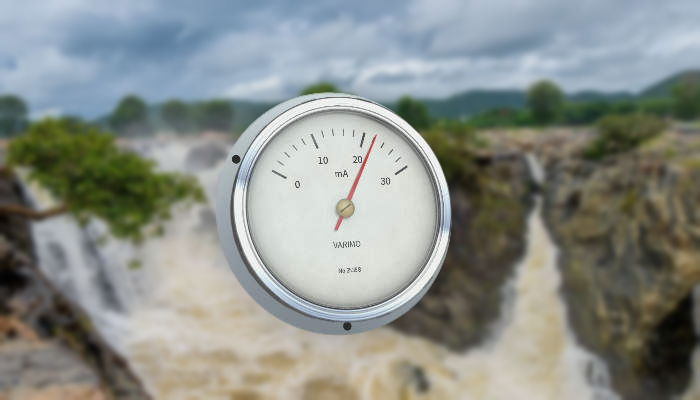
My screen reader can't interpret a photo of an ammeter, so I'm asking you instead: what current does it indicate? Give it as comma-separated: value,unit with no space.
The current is 22,mA
